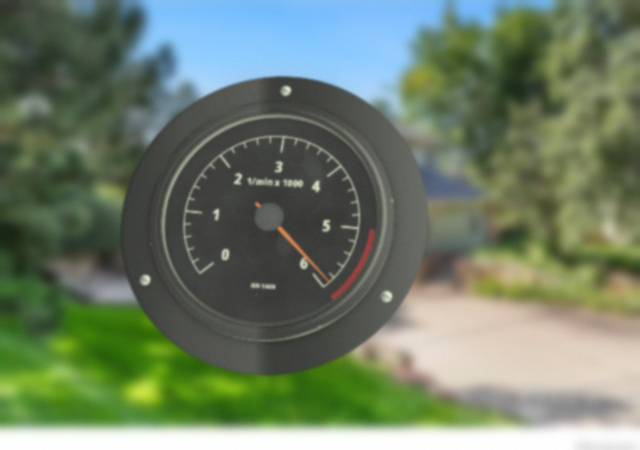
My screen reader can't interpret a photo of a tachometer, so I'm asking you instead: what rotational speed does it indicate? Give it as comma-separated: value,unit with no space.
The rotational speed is 5900,rpm
